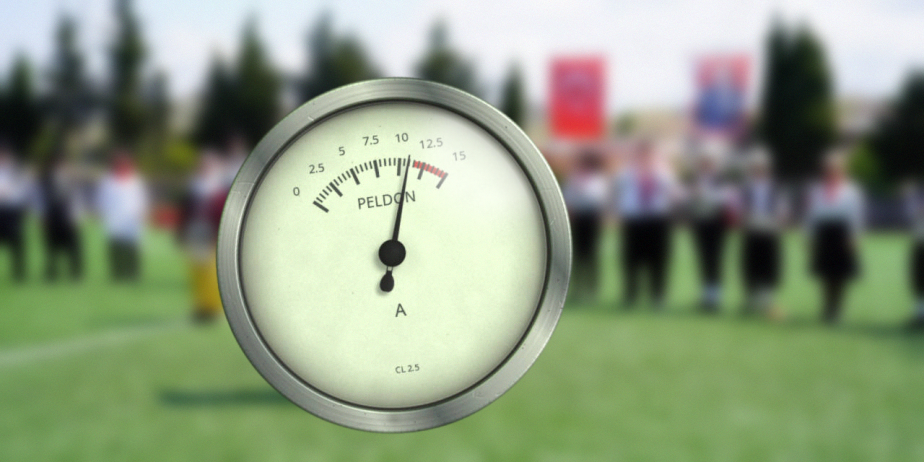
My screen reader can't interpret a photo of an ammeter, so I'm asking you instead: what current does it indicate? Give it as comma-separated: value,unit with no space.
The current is 11,A
